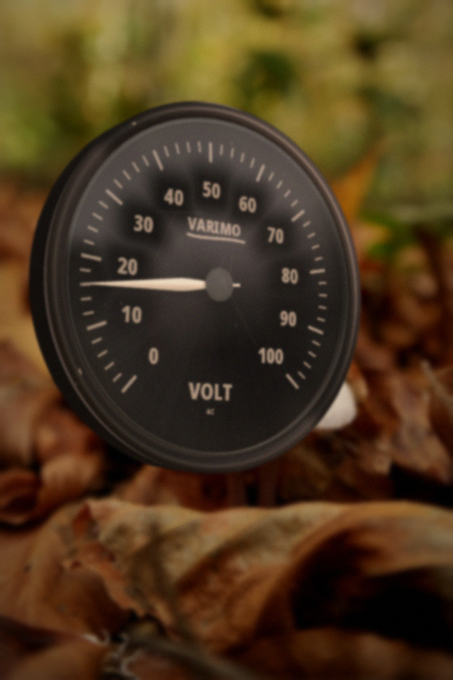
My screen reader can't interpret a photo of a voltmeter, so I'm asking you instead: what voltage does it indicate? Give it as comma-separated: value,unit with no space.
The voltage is 16,V
